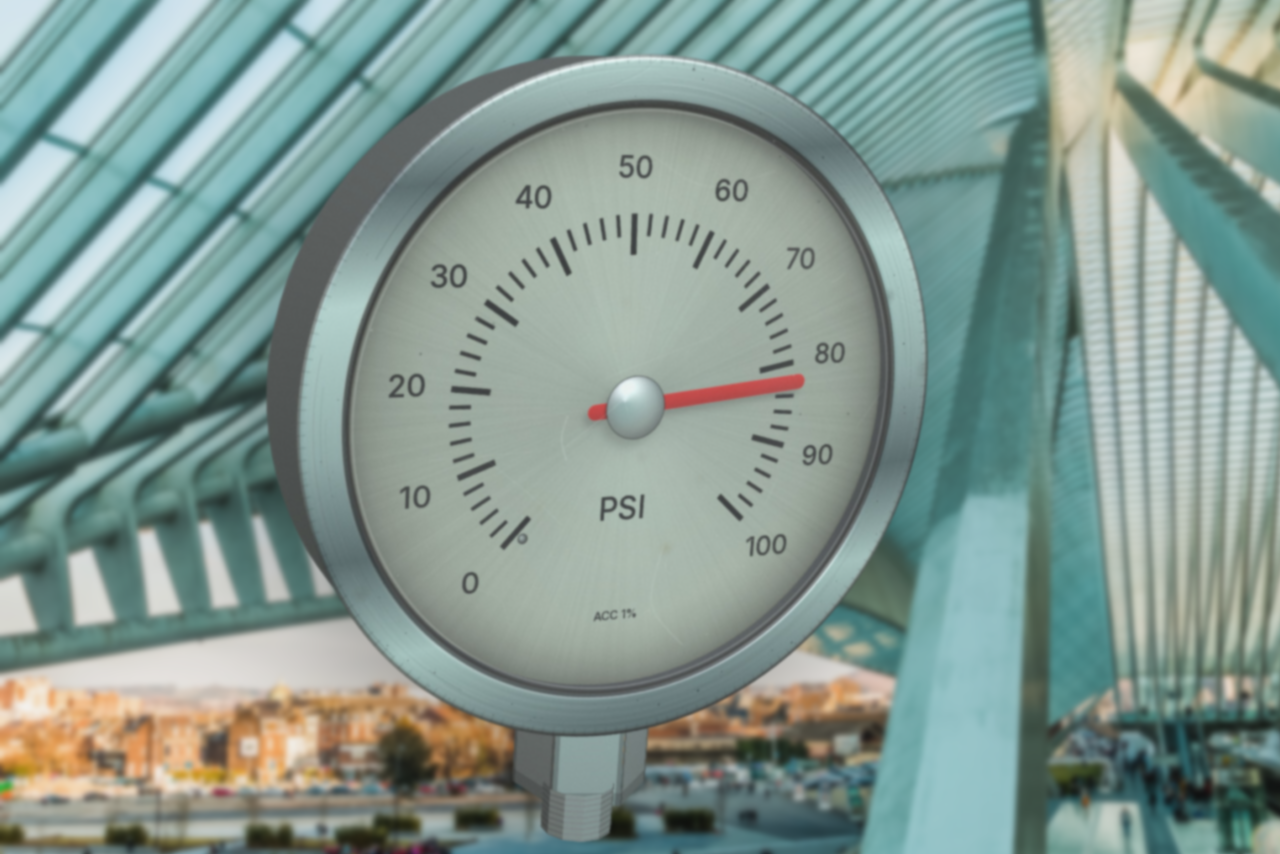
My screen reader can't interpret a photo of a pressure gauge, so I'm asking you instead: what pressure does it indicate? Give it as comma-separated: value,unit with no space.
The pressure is 82,psi
